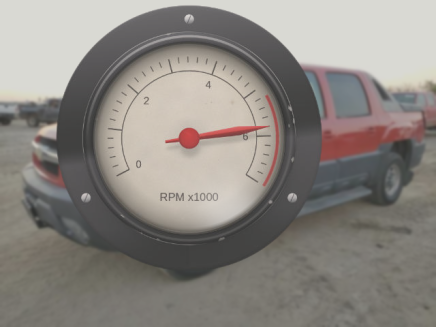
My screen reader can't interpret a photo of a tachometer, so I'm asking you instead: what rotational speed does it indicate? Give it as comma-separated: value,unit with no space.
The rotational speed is 5800,rpm
